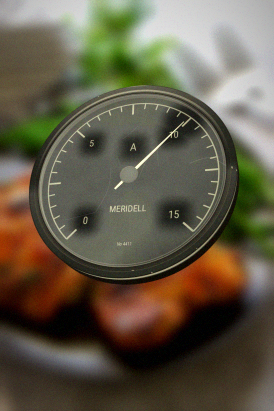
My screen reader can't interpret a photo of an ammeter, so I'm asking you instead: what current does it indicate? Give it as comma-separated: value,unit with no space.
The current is 10,A
